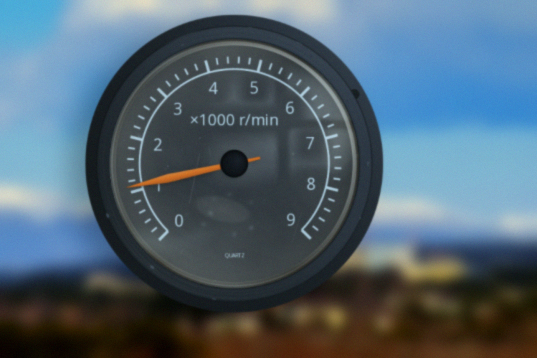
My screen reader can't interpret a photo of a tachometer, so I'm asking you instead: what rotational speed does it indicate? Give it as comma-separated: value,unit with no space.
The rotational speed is 1100,rpm
